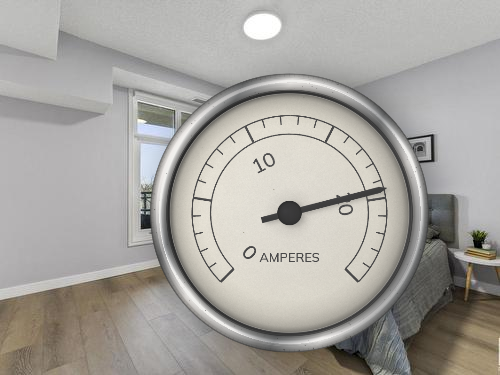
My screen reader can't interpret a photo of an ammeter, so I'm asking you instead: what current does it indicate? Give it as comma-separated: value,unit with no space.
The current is 19.5,A
